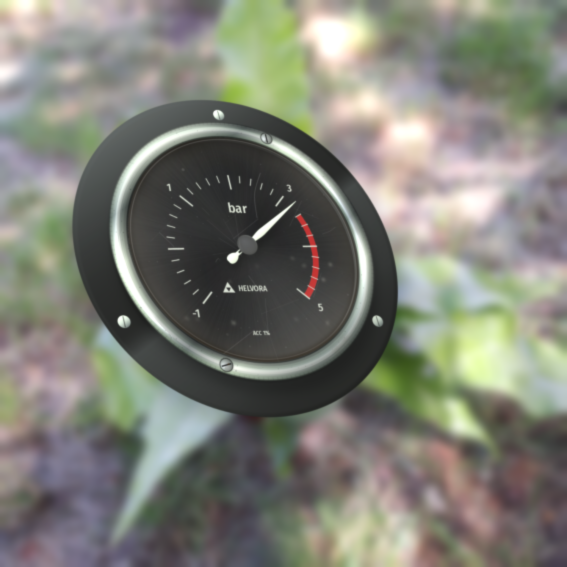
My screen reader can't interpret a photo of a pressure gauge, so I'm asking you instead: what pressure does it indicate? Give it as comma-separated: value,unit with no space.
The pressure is 3.2,bar
